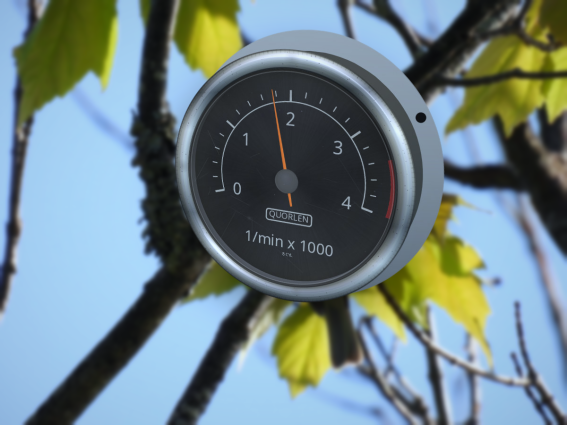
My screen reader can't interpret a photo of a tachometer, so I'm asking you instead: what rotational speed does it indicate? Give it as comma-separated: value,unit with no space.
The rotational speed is 1800,rpm
